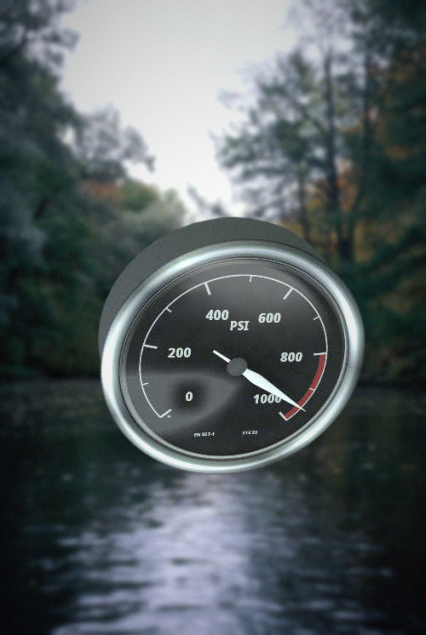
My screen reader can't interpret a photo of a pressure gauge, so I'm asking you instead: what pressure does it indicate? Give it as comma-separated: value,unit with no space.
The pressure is 950,psi
